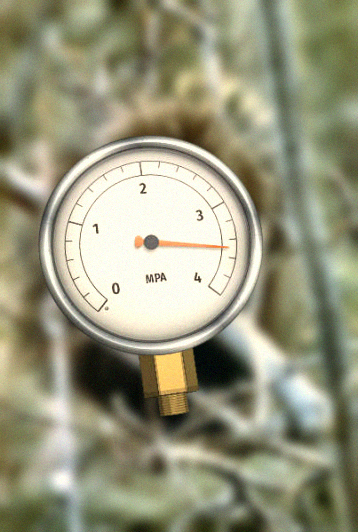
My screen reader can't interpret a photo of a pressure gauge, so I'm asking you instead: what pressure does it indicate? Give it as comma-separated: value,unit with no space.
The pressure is 3.5,MPa
